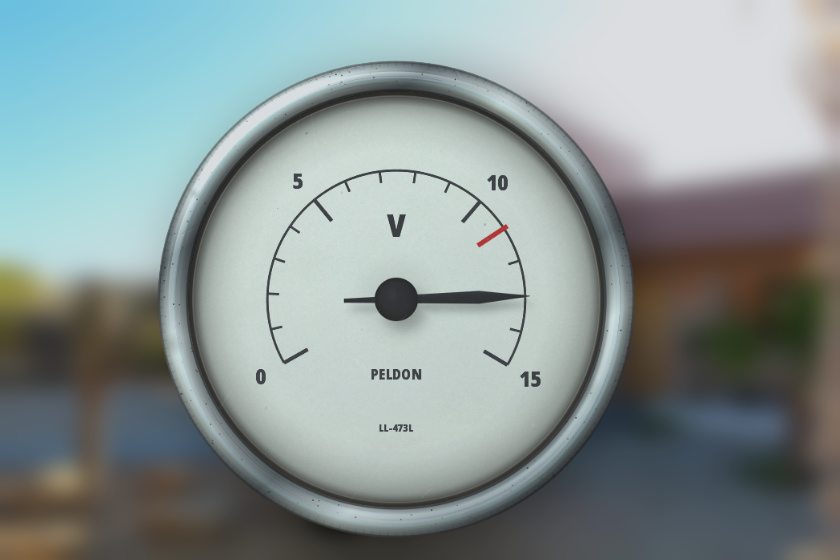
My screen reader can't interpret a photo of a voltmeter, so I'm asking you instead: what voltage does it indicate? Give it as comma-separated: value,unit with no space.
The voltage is 13,V
